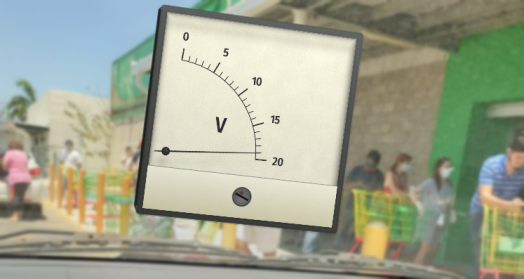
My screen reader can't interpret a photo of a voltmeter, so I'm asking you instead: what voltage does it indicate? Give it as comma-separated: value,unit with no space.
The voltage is 19,V
